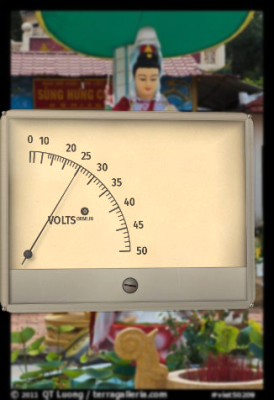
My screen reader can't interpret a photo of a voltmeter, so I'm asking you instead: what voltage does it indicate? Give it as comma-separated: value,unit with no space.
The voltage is 25,V
